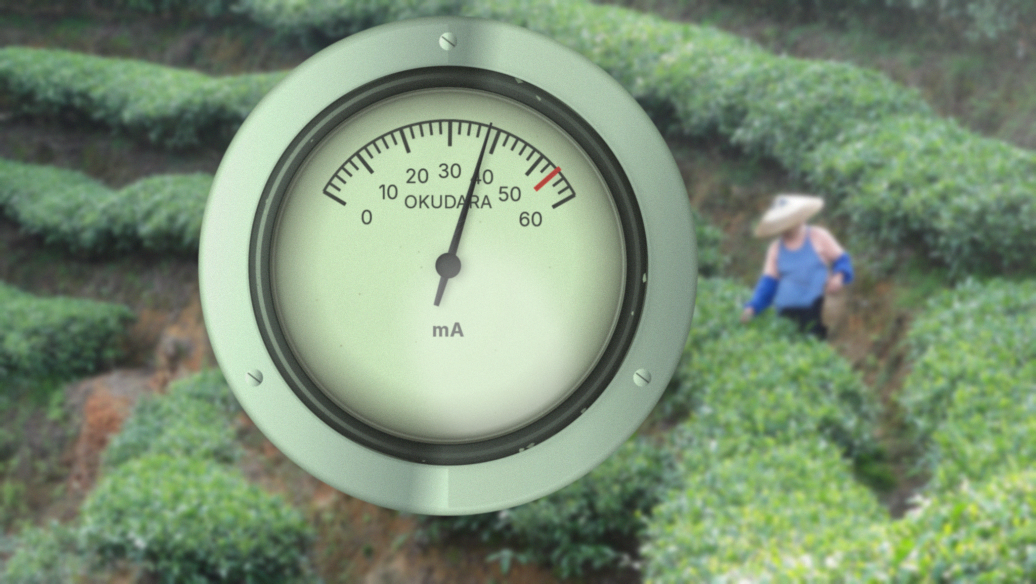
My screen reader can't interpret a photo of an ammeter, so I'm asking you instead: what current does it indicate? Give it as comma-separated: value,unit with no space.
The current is 38,mA
